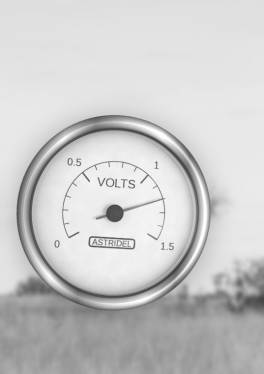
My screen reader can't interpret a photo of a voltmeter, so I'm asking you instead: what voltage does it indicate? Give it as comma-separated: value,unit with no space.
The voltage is 1.2,V
